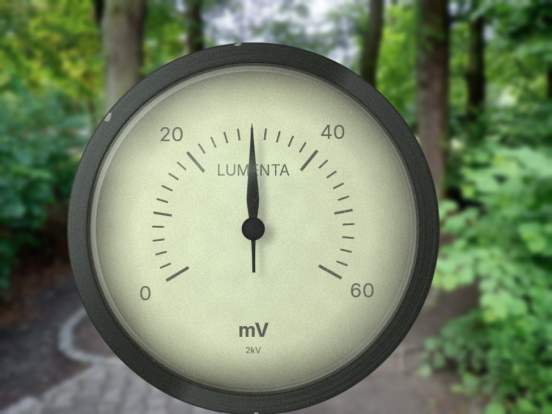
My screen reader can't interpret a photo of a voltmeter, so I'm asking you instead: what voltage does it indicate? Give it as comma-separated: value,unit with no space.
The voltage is 30,mV
